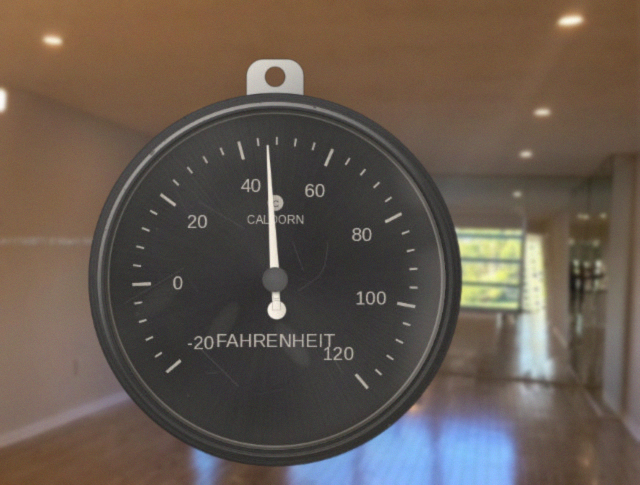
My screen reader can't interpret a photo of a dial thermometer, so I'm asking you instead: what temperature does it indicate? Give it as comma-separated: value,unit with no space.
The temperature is 46,°F
